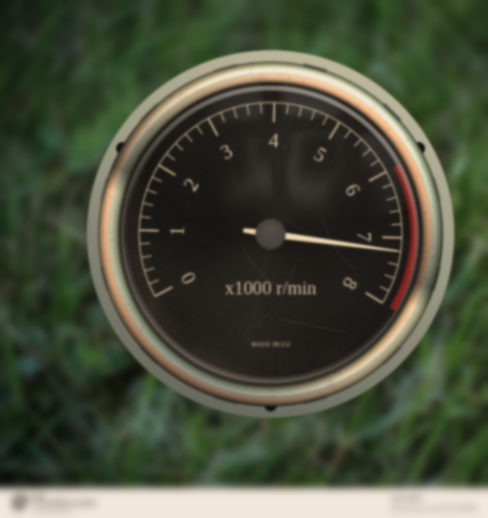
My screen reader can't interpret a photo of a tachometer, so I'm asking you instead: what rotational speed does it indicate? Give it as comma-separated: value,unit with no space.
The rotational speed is 7200,rpm
